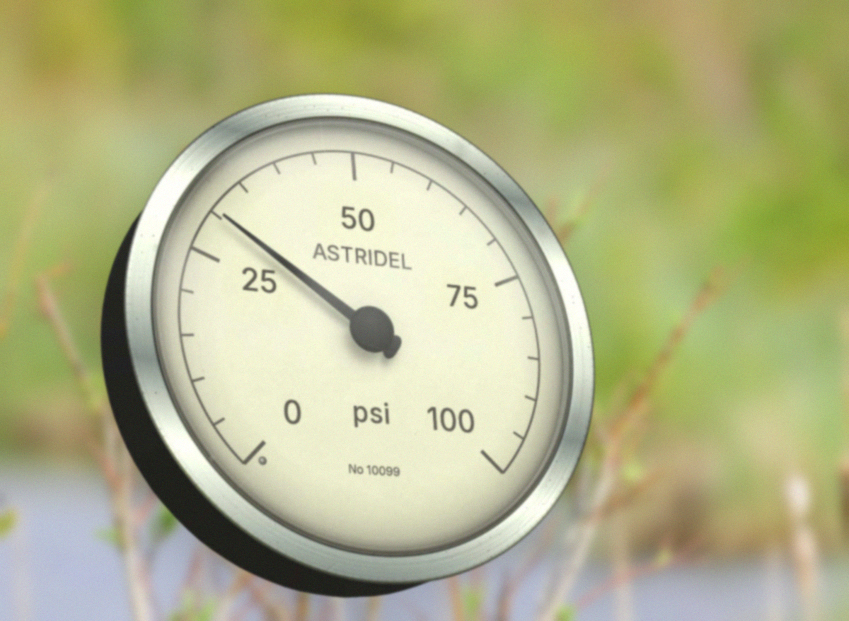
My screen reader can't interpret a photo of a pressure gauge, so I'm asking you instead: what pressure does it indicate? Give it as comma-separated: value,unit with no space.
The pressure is 30,psi
